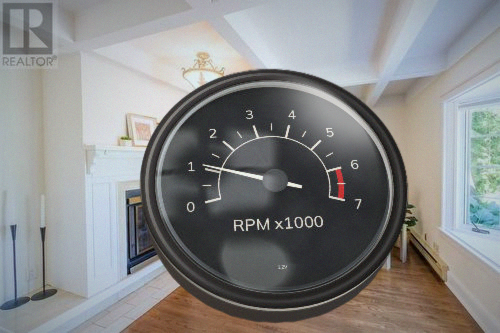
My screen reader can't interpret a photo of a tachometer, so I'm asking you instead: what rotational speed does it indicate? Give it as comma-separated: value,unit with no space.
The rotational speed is 1000,rpm
